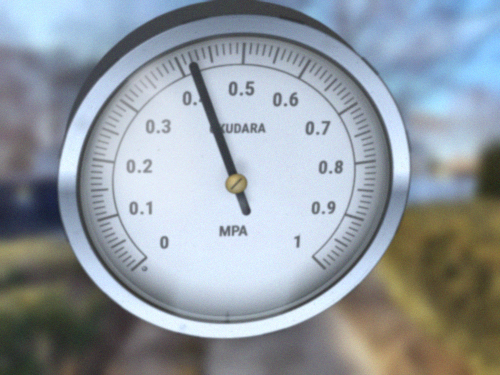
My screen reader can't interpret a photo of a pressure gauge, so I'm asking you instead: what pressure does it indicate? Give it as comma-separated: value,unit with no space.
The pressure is 0.42,MPa
